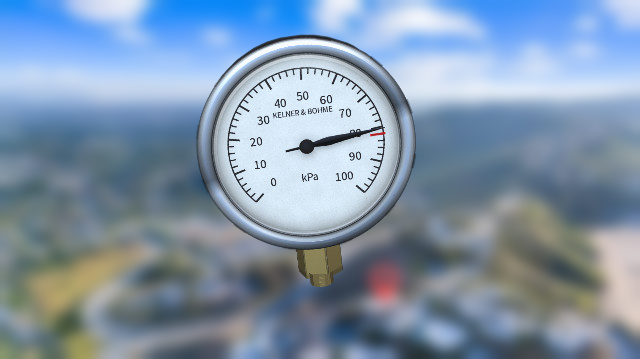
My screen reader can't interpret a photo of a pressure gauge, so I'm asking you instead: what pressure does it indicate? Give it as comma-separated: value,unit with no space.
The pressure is 80,kPa
